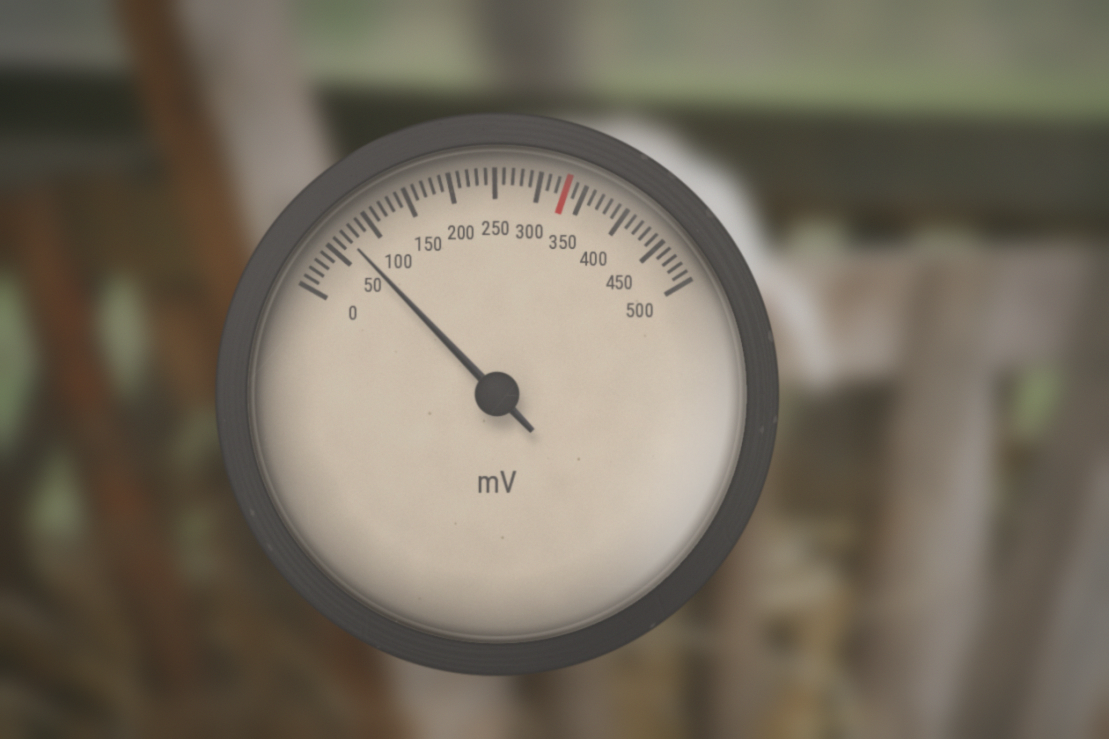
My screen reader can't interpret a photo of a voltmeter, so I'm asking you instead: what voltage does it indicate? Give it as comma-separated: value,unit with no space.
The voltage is 70,mV
